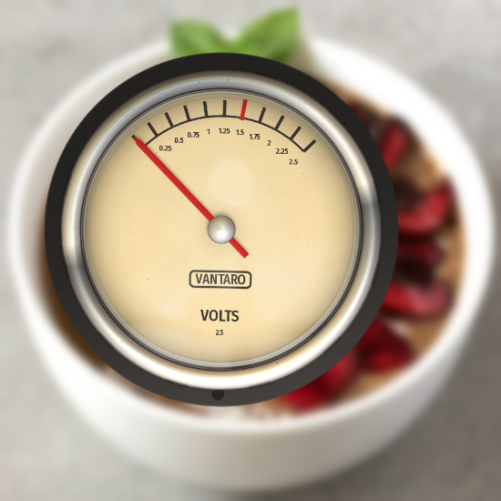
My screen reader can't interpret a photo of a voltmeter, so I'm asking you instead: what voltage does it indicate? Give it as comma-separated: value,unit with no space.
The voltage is 0,V
